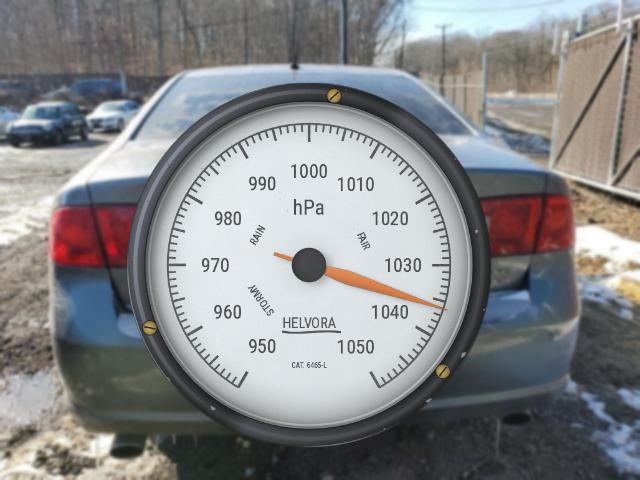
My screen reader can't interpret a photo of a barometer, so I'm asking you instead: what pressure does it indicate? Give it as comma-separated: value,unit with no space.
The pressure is 1036,hPa
